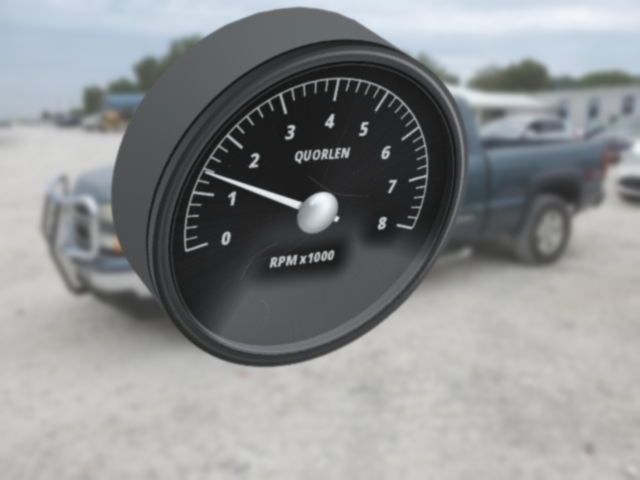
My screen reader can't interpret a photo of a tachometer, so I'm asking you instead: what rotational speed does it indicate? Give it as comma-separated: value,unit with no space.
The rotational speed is 1400,rpm
